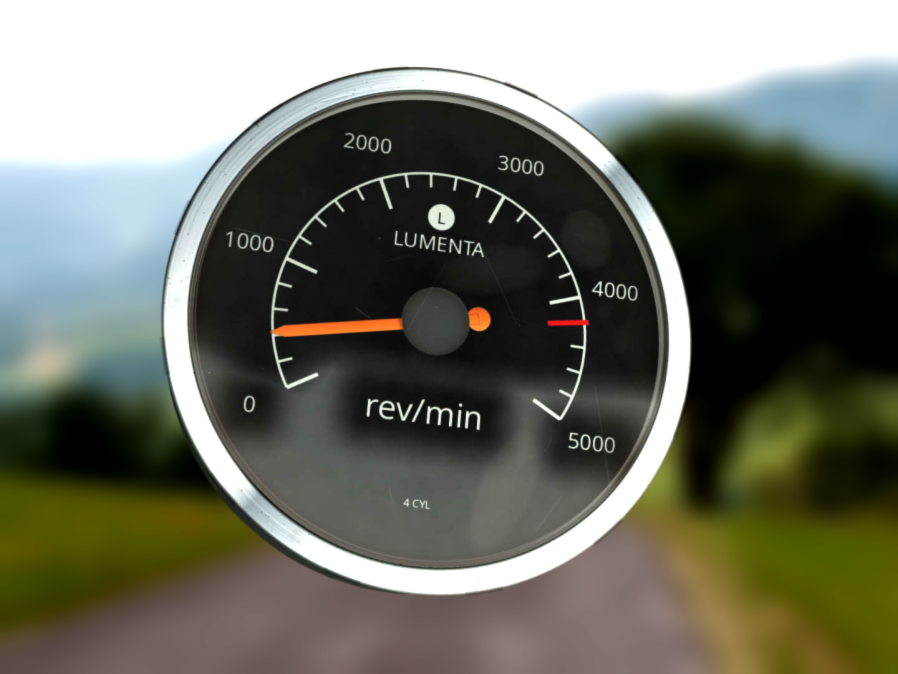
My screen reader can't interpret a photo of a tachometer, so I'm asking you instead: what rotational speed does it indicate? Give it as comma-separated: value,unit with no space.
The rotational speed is 400,rpm
